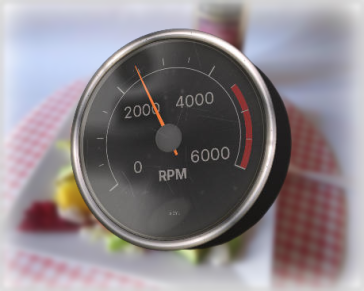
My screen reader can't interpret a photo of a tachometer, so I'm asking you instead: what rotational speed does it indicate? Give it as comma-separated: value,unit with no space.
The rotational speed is 2500,rpm
